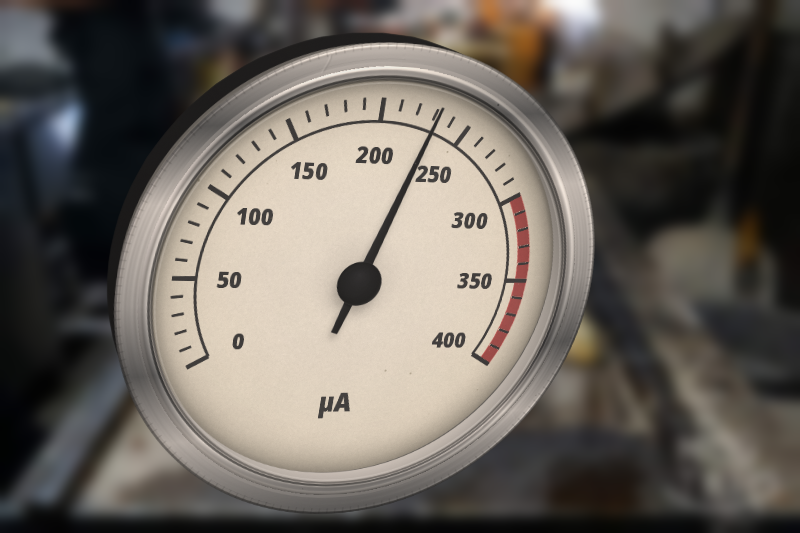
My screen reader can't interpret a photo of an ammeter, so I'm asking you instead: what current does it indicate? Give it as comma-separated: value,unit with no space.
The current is 230,µA
